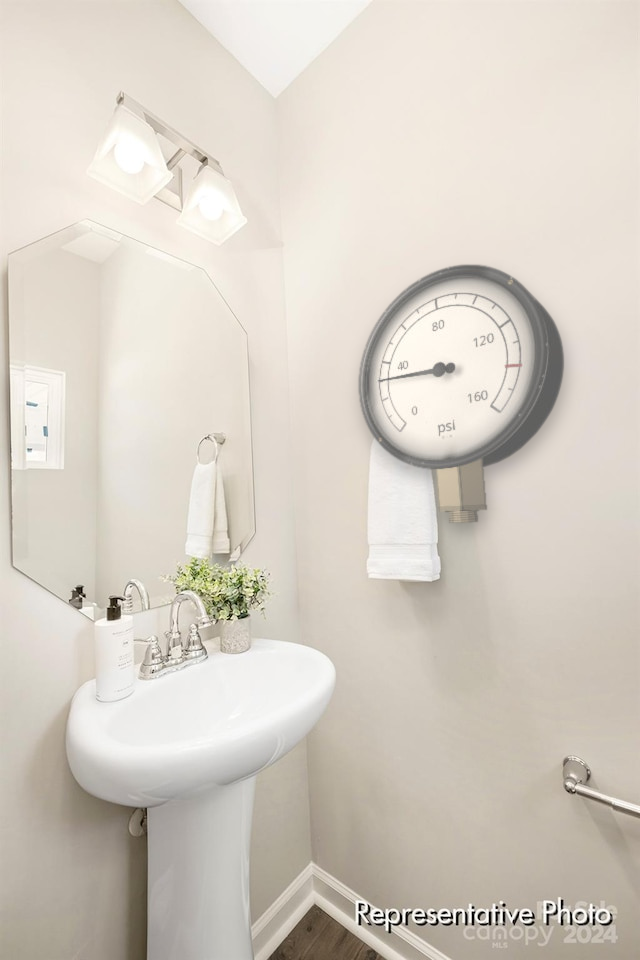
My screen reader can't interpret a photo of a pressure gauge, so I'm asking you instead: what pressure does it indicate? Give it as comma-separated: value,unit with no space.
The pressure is 30,psi
